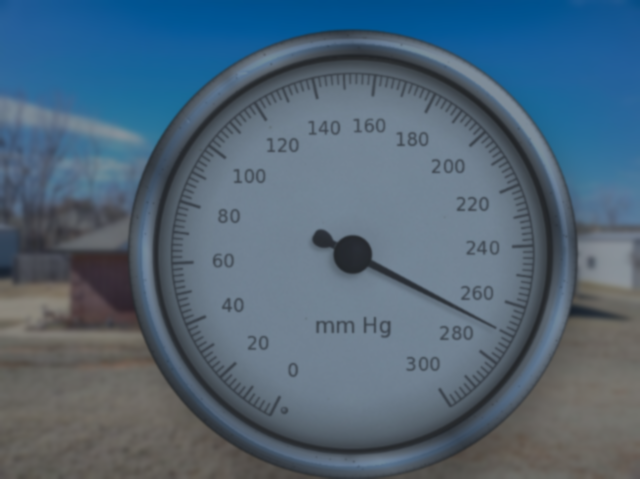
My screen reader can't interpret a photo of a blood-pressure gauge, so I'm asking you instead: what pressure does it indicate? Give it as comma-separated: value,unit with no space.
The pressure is 270,mmHg
